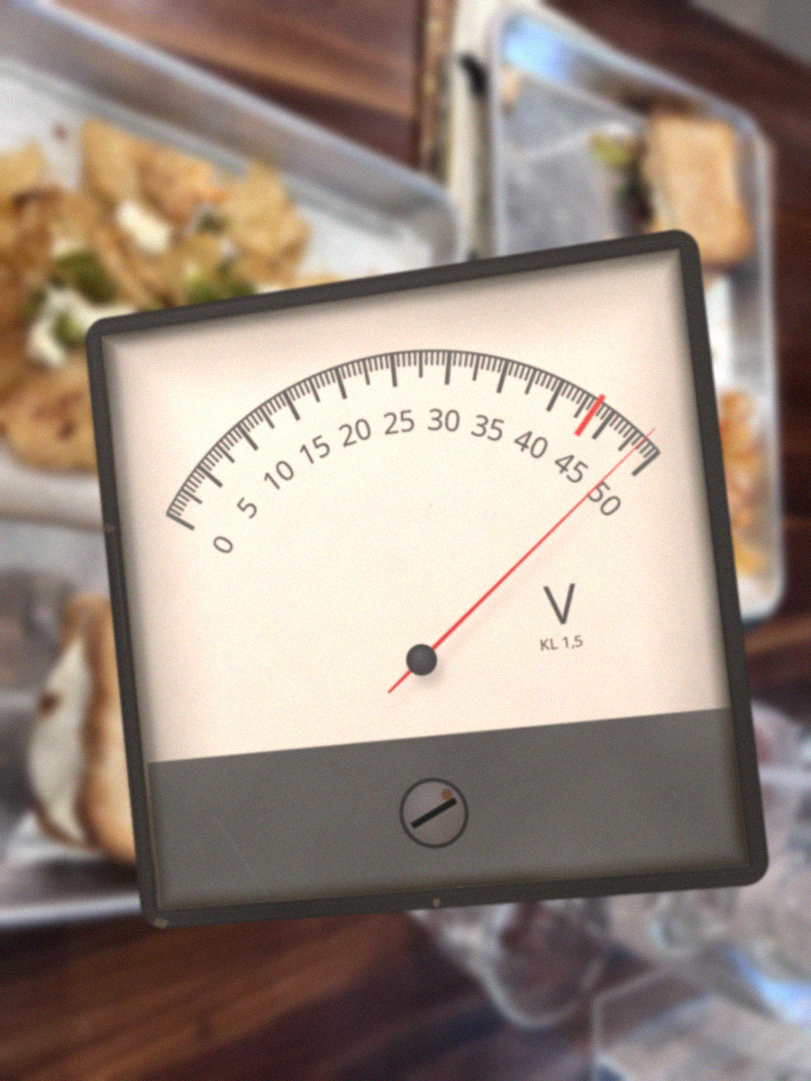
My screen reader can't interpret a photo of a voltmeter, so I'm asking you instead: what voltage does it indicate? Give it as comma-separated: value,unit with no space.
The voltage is 48.5,V
